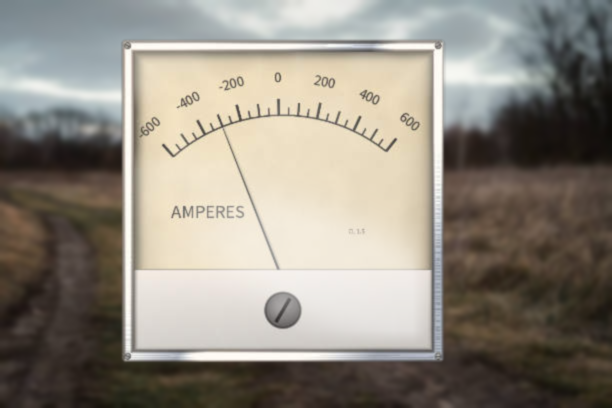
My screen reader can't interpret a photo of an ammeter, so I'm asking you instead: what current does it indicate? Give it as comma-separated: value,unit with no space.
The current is -300,A
